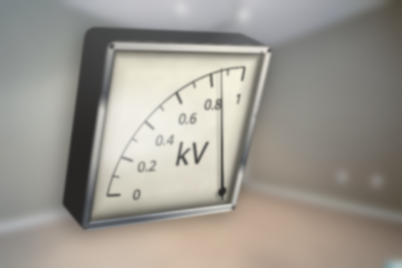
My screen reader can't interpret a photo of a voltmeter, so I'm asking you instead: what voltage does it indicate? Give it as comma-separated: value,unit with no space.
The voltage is 0.85,kV
